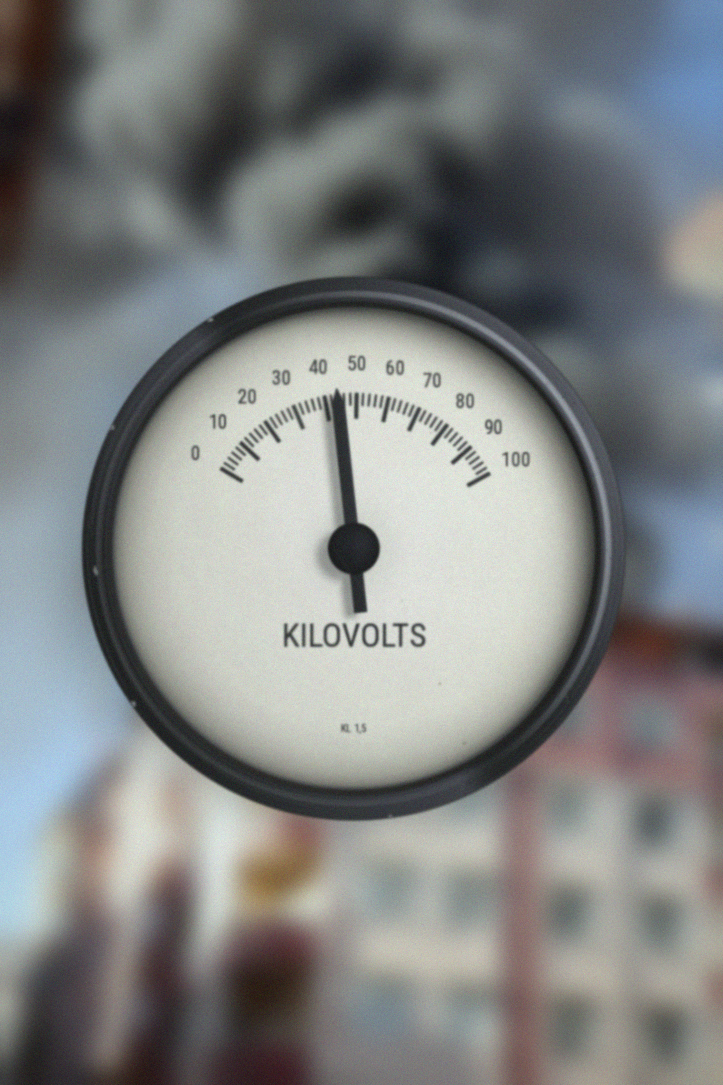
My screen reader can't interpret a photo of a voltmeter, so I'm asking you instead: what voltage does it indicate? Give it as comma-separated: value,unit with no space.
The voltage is 44,kV
